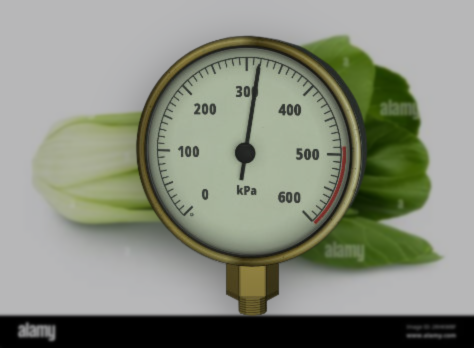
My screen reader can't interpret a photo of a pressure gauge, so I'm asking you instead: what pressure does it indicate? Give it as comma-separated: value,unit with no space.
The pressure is 320,kPa
